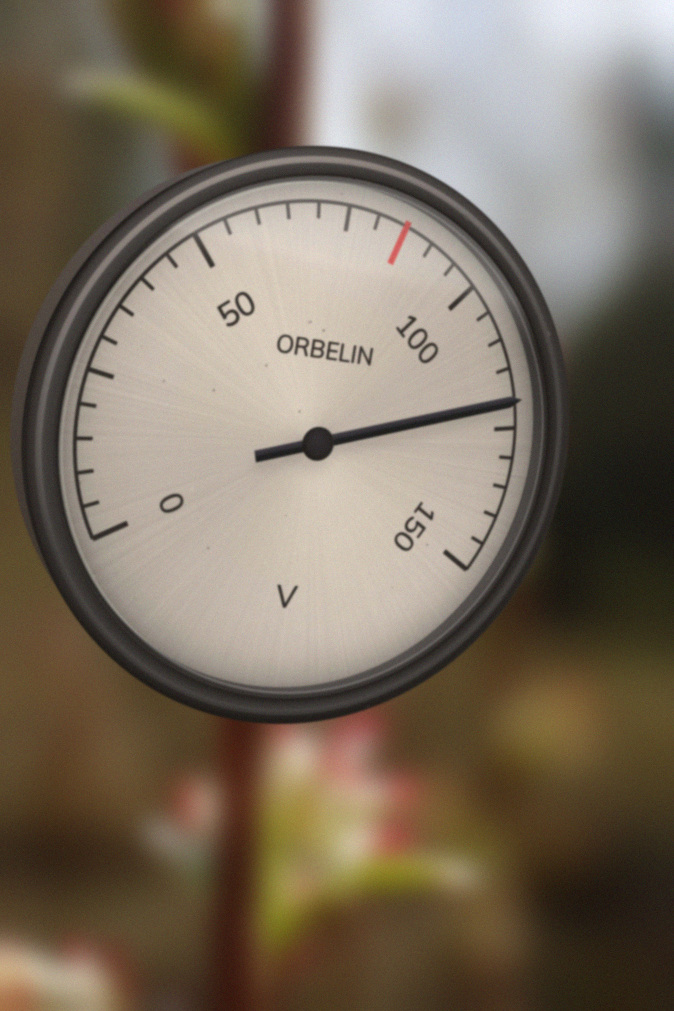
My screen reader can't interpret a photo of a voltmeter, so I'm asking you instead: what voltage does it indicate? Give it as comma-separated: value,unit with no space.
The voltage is 120,V
